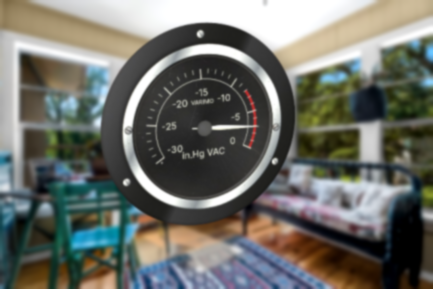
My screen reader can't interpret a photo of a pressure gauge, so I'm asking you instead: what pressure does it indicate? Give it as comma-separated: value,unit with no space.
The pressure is -3,inHg
